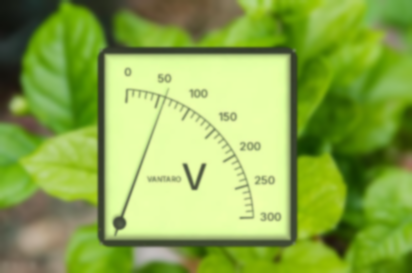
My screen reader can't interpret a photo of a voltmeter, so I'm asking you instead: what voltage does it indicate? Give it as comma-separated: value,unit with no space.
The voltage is 60,V
